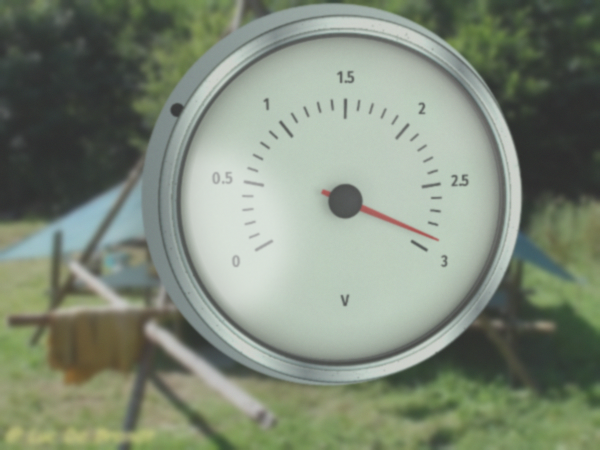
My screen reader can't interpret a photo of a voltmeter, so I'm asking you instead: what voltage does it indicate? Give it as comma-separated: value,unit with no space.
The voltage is 2.9,V
